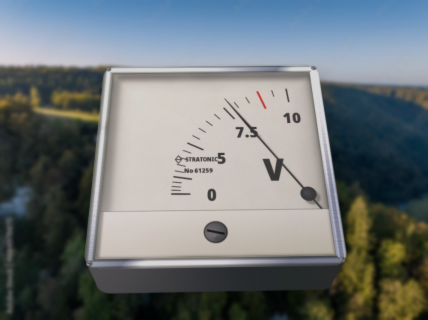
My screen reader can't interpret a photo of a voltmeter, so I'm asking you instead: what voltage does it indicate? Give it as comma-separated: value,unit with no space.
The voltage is 7.75,V
